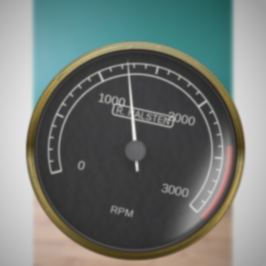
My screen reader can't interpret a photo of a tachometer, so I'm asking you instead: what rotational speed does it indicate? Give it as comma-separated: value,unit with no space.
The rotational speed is 1250,rpm
